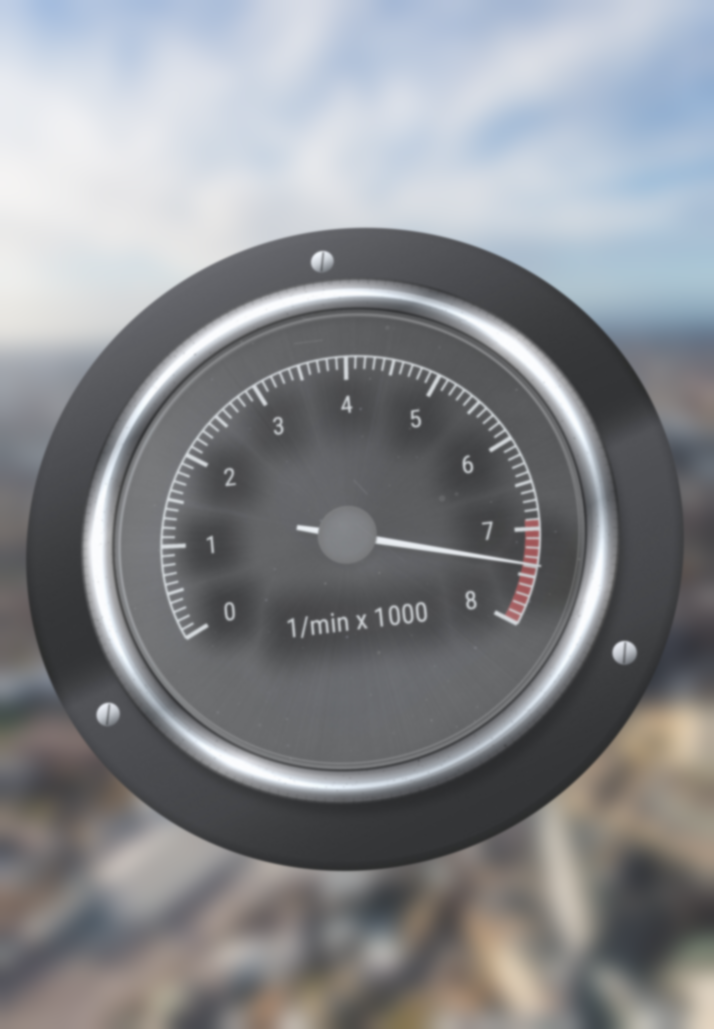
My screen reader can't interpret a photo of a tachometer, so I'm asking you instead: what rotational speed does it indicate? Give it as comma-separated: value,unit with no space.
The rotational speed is 7400,rpm
